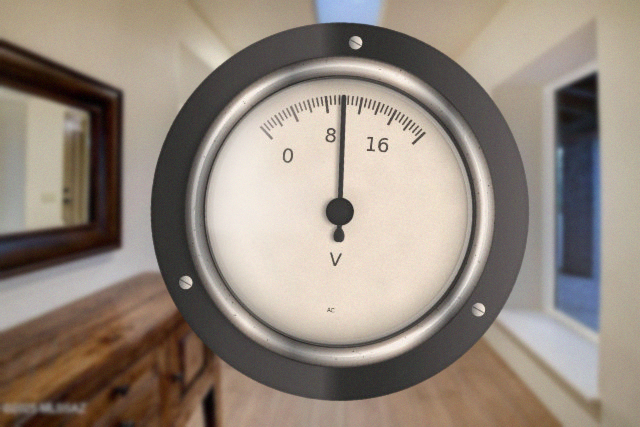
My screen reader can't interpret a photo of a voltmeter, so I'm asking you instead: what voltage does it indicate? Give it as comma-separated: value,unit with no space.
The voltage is 10,V
